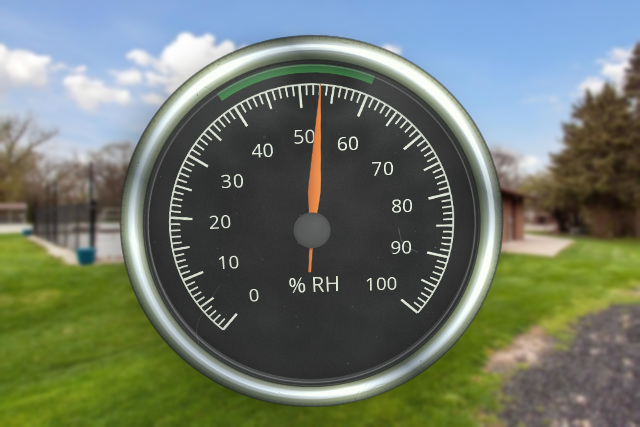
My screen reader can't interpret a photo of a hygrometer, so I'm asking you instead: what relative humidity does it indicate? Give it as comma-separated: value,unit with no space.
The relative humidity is 53,%
